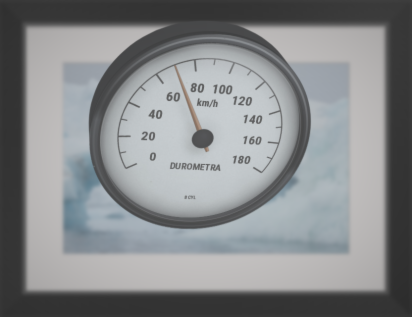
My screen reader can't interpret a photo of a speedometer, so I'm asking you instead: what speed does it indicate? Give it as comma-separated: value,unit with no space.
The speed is 70,km/h
